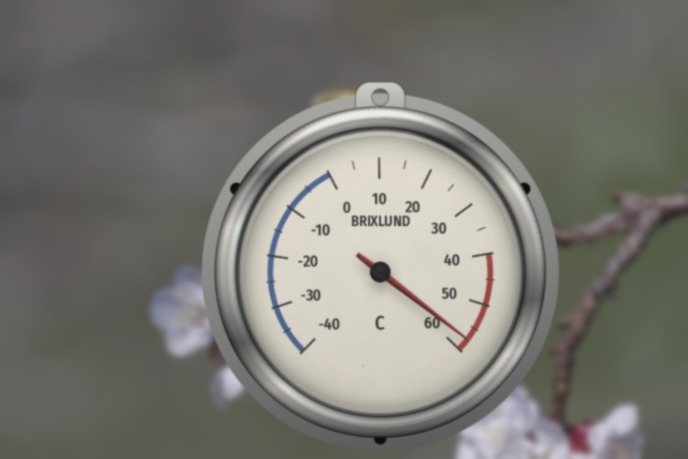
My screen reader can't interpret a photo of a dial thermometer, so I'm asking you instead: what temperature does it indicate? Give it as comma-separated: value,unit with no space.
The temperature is 57.5,°C
